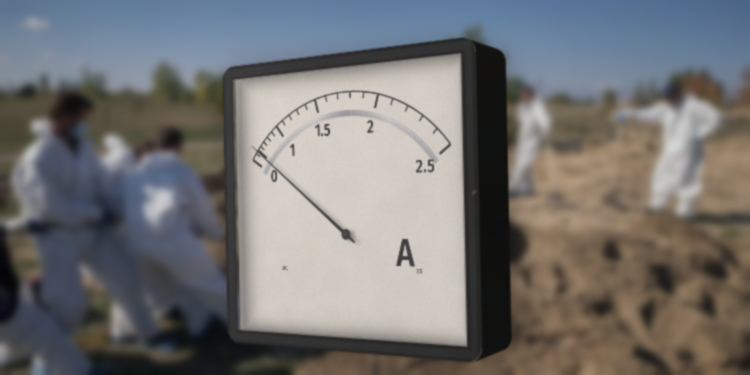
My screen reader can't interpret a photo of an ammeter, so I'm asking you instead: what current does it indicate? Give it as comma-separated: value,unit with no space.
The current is 0.5,A
